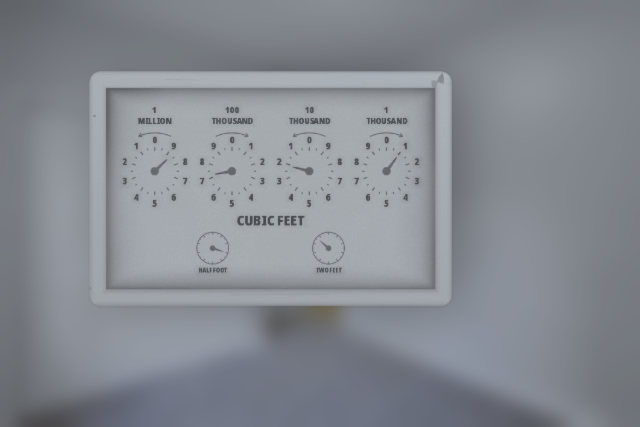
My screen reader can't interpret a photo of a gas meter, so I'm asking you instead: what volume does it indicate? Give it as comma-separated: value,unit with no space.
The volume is 872100,ft³
